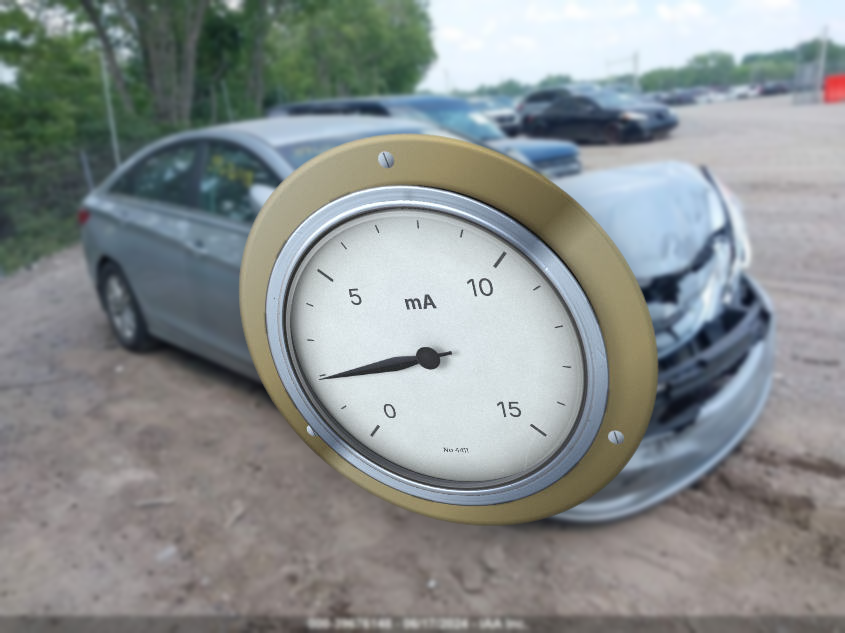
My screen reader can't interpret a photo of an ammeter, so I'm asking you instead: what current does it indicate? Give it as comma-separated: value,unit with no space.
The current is 2,mA
